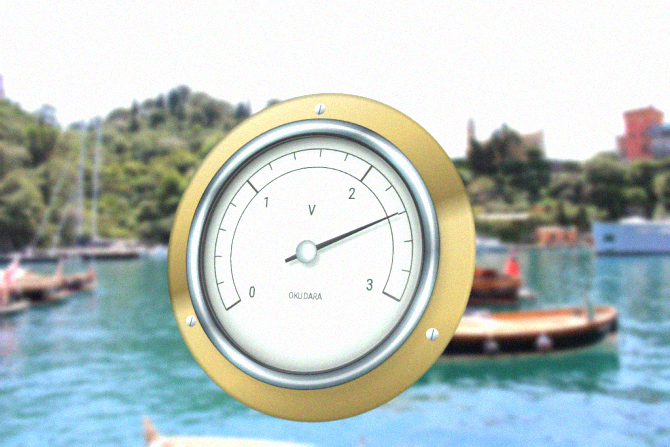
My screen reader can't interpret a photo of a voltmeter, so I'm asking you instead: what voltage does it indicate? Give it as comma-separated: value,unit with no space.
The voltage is 2.4,V
